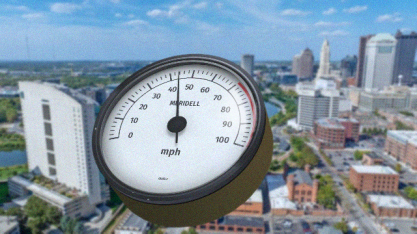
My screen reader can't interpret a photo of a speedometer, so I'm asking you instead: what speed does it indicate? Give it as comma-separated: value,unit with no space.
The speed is 44,mph
